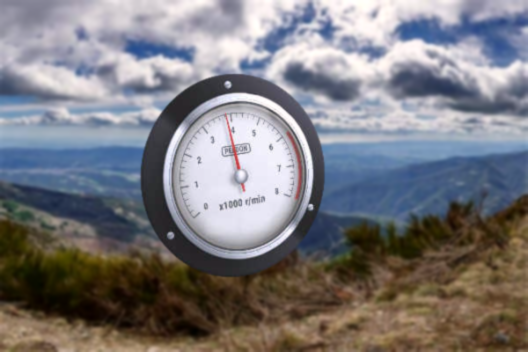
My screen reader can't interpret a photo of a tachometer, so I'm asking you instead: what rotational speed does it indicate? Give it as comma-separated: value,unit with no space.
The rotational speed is 3800,rpm
